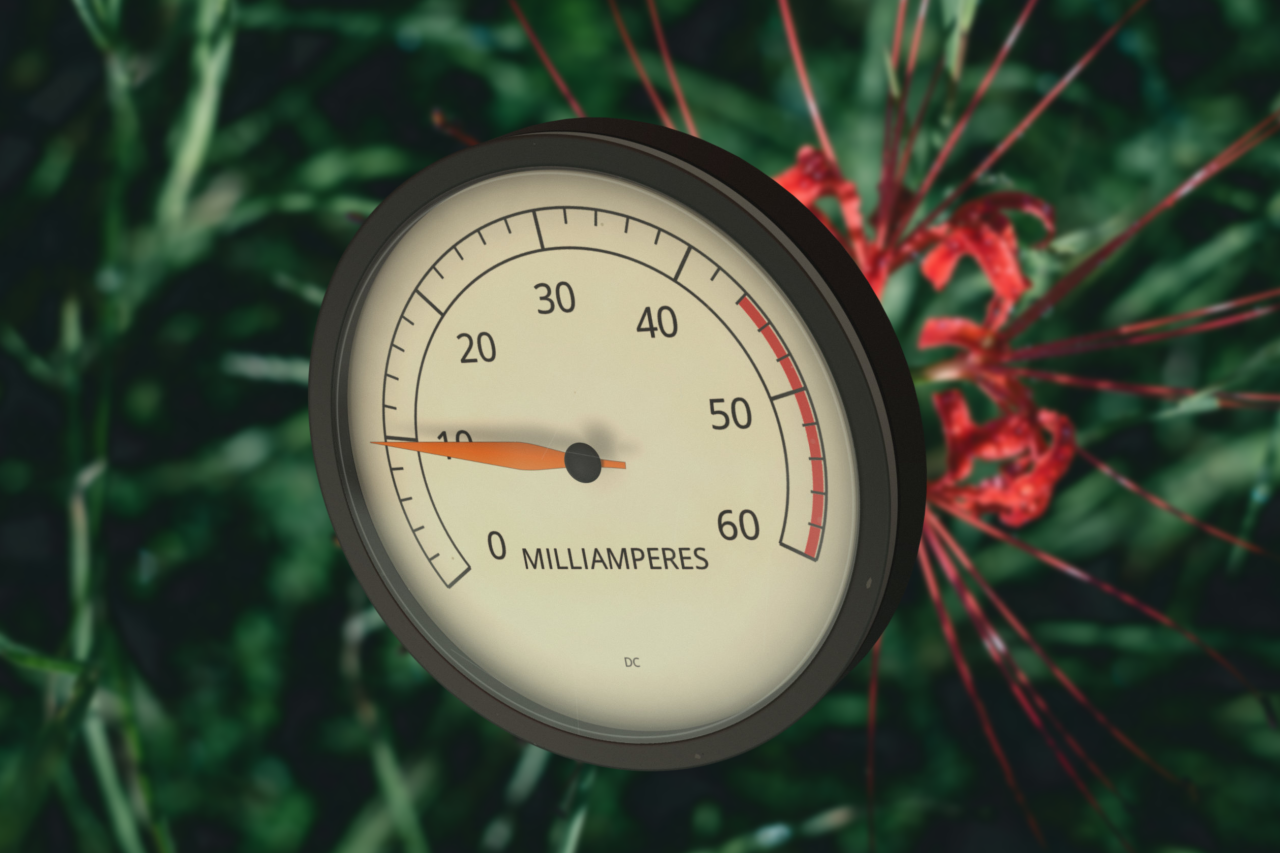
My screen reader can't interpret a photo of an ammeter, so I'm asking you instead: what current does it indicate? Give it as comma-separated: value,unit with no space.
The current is 10,mA
